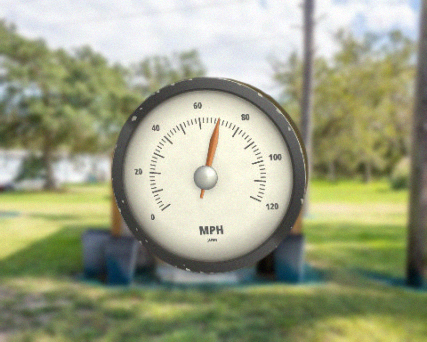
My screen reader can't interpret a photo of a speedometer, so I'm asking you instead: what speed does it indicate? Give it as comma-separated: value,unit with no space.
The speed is 70,mph
